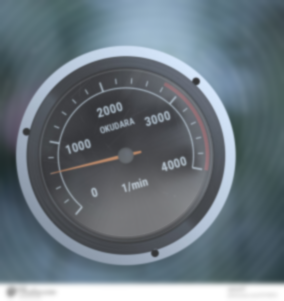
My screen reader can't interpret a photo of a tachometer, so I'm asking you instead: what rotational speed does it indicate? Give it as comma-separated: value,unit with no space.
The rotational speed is 600,rpm
